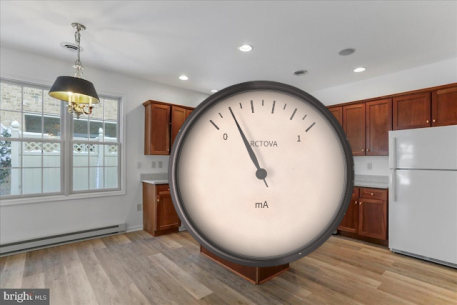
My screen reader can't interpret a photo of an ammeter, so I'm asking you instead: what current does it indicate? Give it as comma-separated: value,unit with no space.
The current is 0.2,mA
